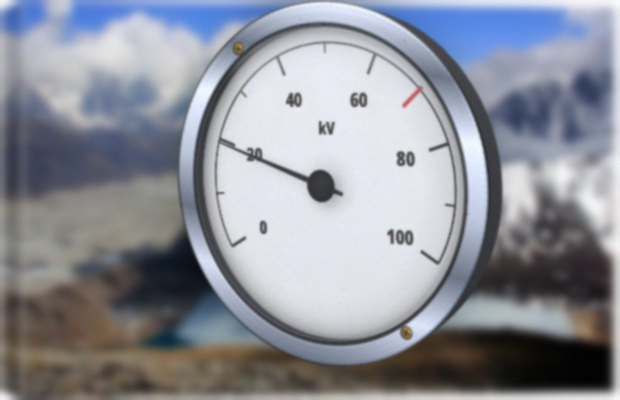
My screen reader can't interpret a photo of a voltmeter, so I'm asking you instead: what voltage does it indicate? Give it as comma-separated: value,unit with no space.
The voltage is 20,kV
